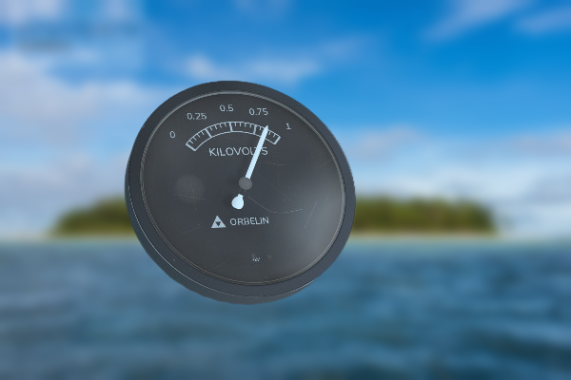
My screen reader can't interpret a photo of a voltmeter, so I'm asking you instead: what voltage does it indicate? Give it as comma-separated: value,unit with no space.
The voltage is 0.85,kV
